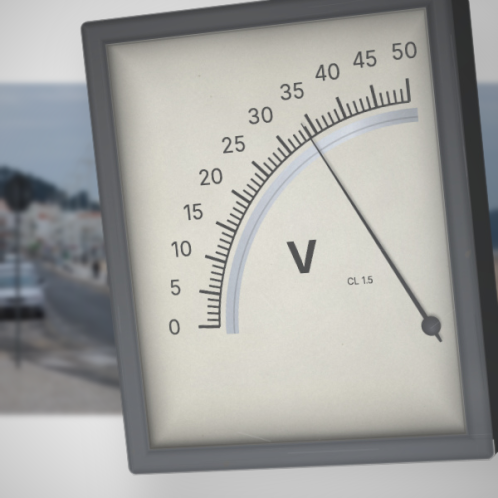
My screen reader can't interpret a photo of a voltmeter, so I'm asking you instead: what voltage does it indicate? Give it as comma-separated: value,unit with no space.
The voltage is 34,V
